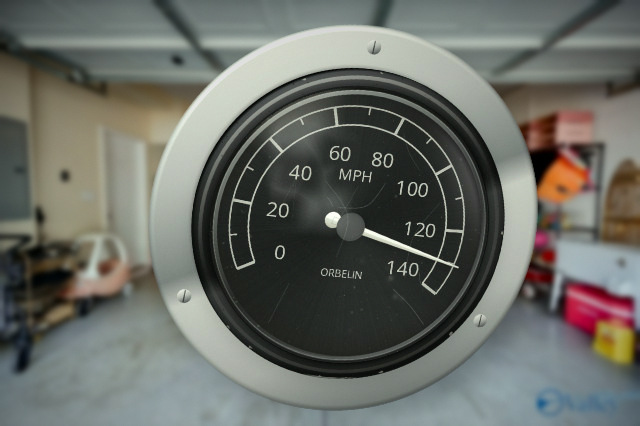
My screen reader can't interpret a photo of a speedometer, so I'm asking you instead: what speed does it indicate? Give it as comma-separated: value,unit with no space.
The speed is 130,mph
